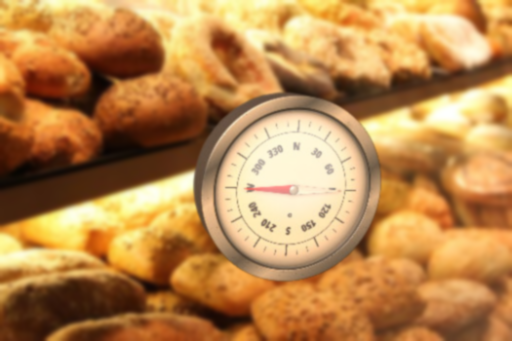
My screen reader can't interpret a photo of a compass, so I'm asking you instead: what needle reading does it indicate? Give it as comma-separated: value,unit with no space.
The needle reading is 270,°
